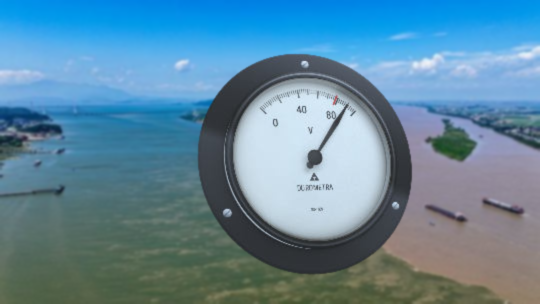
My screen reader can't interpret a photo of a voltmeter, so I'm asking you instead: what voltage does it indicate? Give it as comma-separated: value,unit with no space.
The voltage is 90,V
